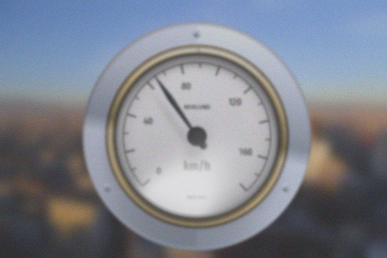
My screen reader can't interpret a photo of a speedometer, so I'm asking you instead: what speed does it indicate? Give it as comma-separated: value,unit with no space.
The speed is 65,km/h
